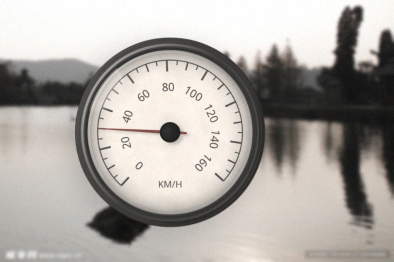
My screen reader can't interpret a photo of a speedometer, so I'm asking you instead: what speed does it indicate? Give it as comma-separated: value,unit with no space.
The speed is 30,km/h
